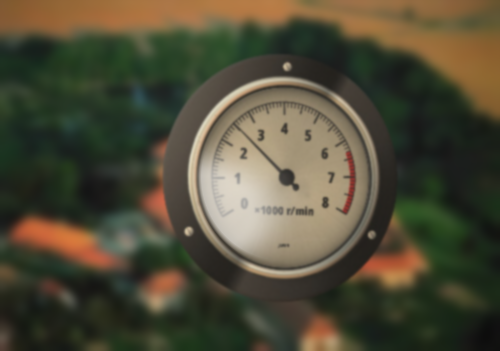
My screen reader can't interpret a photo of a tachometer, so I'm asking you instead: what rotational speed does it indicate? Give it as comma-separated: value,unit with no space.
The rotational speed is 2500,rpm
